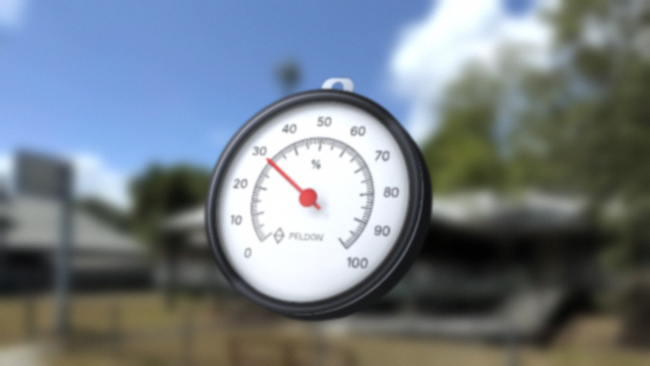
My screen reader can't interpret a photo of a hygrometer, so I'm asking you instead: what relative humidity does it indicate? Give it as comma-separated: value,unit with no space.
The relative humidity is 30,%
